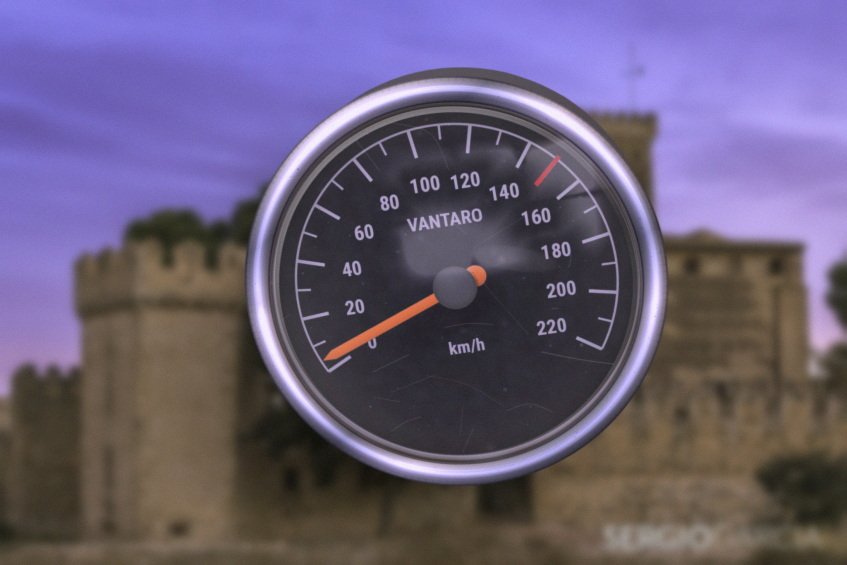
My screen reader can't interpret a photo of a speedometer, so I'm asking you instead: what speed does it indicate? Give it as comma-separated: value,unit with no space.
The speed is 5,km/h
